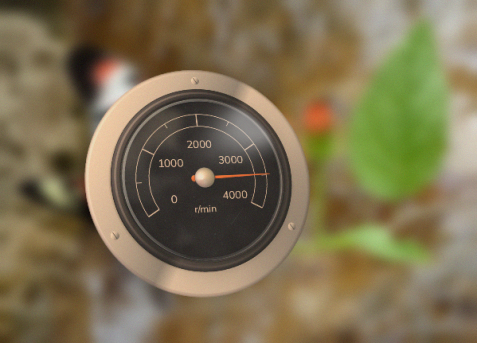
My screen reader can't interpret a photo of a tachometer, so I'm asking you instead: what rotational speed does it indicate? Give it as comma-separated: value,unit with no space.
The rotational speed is 3500,rpm
